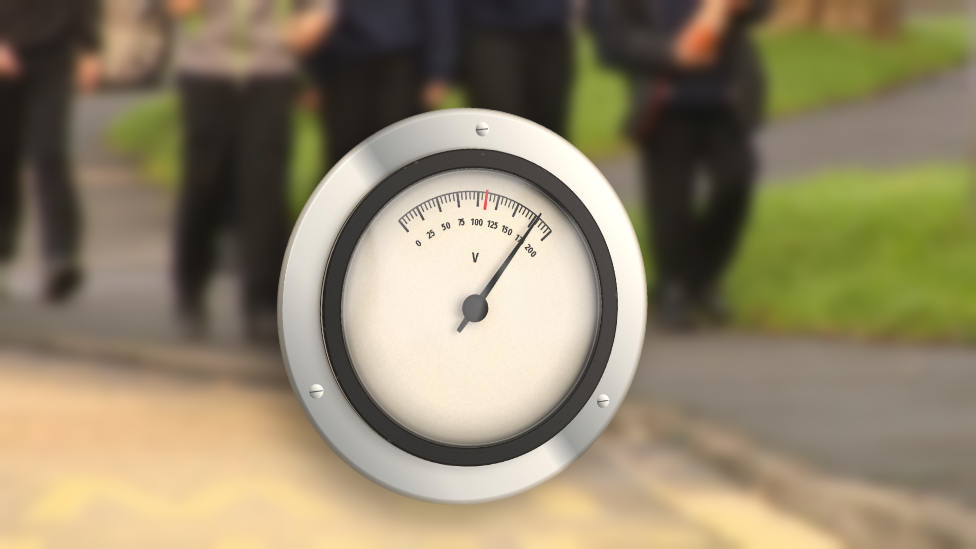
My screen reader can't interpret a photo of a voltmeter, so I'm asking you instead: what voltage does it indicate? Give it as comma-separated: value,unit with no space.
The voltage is 175,V
